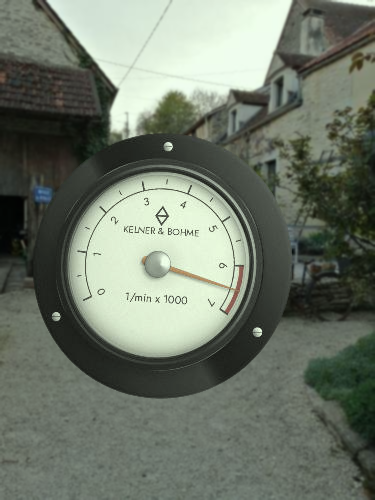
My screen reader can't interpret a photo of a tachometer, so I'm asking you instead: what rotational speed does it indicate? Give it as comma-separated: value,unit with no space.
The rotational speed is 6500,rpm
